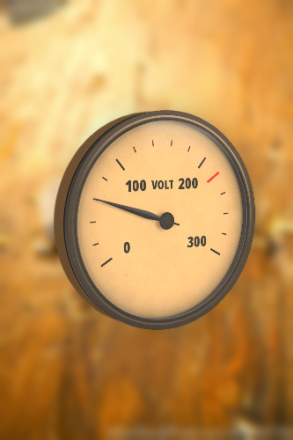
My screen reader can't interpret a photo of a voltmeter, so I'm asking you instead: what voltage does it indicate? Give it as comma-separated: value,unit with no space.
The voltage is 60,V
